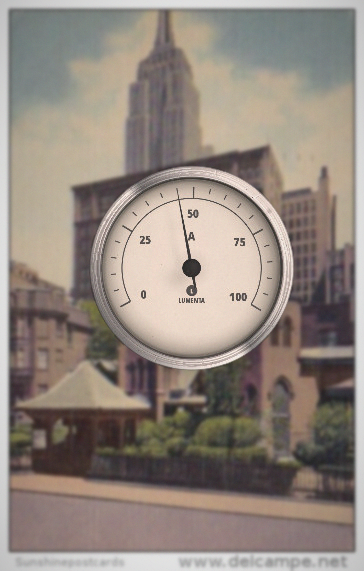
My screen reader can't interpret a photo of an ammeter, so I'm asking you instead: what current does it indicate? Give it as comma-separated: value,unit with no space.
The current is 45,A
